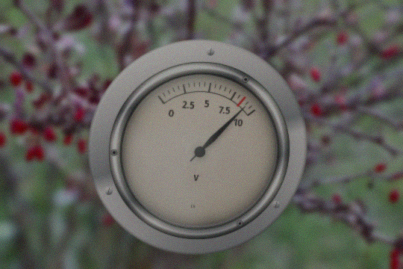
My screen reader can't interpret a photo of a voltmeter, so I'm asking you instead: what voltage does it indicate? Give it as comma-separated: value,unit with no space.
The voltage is 9,V
